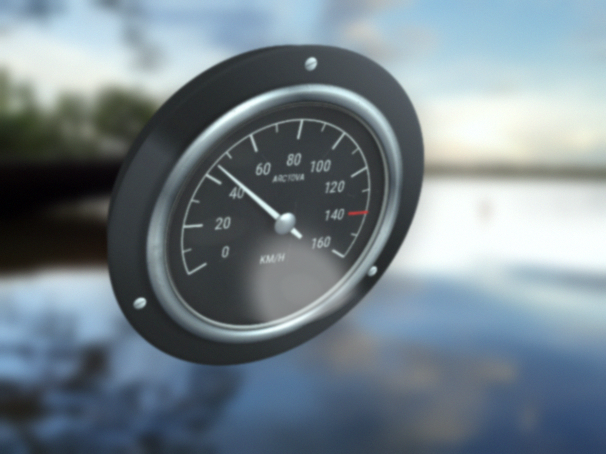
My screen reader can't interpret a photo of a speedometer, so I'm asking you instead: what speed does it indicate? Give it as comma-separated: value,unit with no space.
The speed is 45,km/h
